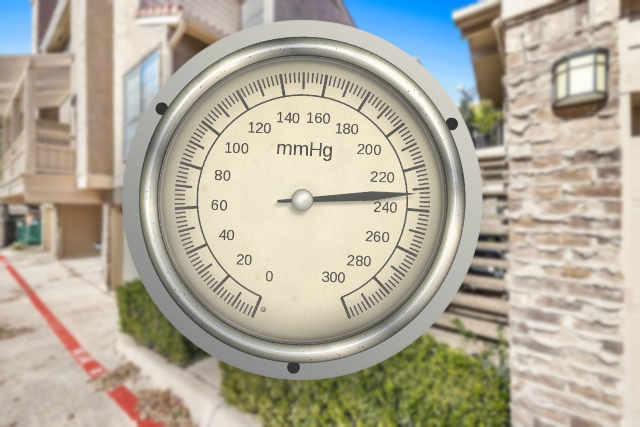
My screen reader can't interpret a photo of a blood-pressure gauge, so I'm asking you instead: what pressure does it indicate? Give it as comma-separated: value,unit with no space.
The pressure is 232,mmHg
